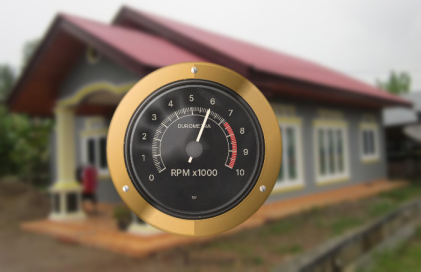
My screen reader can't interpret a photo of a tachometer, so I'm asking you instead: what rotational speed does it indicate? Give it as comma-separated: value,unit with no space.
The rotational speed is 6000,rpm
